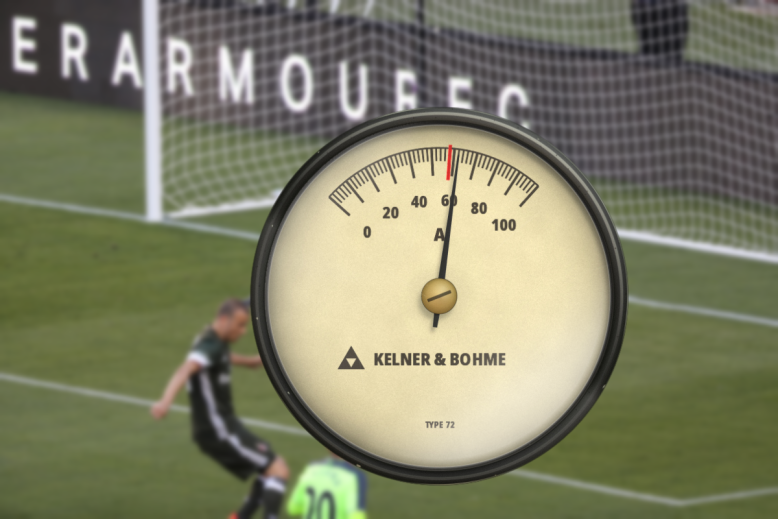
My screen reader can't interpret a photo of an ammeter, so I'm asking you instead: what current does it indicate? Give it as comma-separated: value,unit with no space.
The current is 62,A
